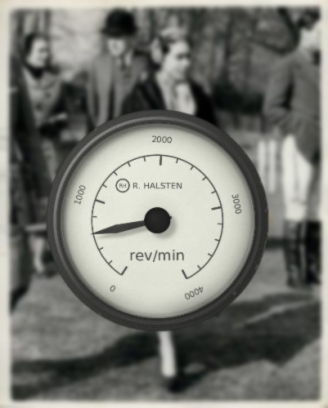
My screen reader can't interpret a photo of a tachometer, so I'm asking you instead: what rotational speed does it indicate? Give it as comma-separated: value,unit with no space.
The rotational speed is 600,rpm
